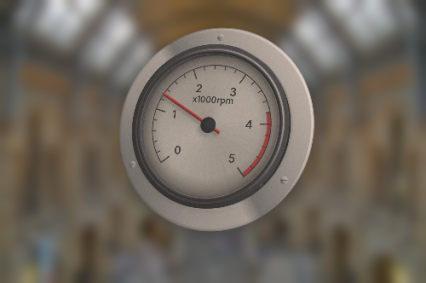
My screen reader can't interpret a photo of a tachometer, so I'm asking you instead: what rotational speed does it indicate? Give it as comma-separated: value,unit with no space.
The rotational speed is 1300,rpm
